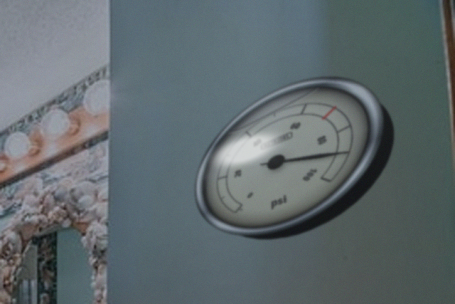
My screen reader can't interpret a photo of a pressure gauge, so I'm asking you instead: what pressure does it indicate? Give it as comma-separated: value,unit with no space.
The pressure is 90,psi
